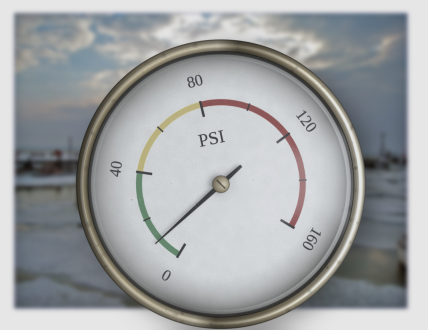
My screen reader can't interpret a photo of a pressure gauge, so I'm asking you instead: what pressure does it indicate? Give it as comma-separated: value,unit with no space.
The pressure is 10,psi
